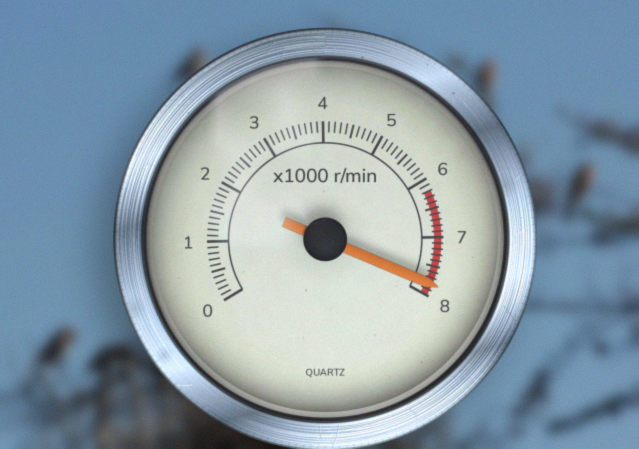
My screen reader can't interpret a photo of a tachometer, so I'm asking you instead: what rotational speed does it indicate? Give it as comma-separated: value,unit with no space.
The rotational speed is 7800,rpm
